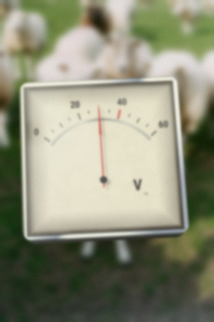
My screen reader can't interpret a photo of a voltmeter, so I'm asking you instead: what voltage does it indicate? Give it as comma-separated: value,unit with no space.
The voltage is 30,V
